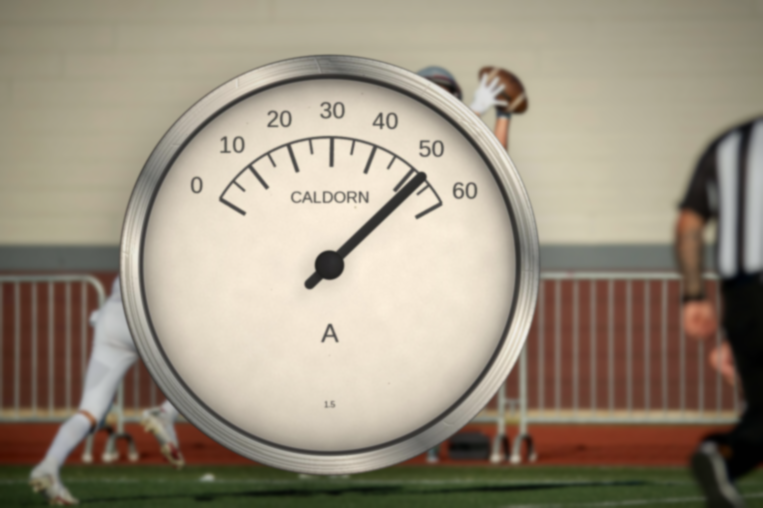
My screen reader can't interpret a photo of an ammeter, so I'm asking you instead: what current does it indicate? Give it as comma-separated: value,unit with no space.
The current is 52.5,A
